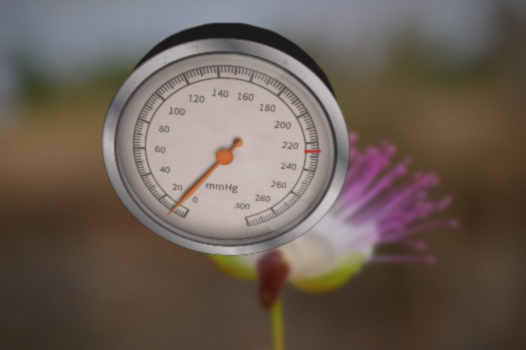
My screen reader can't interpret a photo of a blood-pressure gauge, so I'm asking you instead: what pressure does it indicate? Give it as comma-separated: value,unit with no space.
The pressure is 10,mmHg
